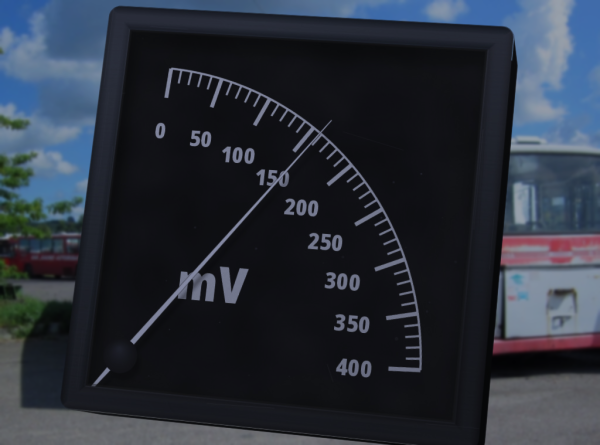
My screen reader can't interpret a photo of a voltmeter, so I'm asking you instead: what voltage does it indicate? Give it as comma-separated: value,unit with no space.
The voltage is 160,mV
